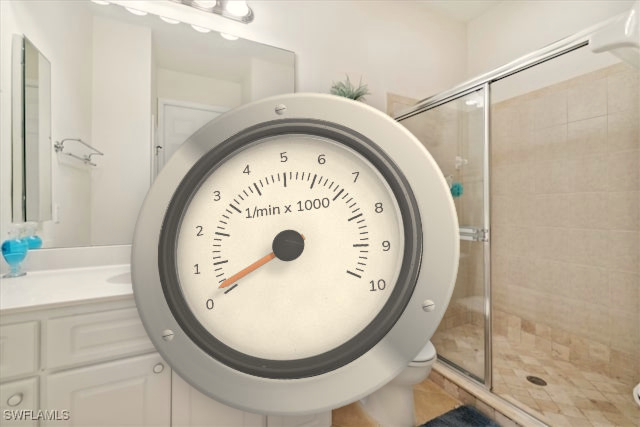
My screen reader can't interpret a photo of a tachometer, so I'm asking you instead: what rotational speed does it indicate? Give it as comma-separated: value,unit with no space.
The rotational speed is 200,rpm
